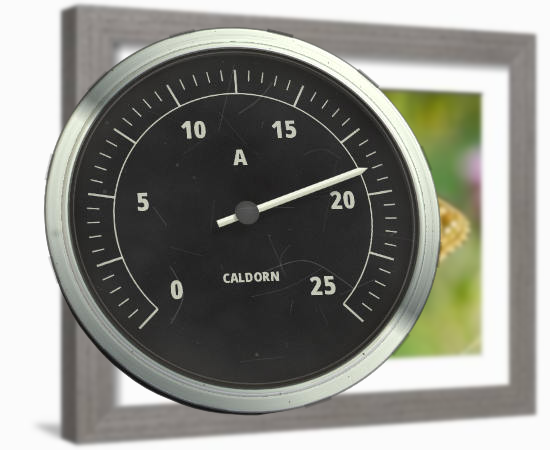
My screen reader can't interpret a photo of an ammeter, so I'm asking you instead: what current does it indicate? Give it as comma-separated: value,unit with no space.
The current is 19,A
